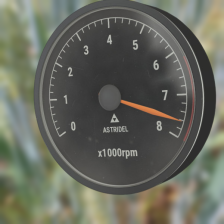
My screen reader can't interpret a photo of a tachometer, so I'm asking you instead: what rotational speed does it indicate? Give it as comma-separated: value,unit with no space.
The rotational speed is 7600,rpm
